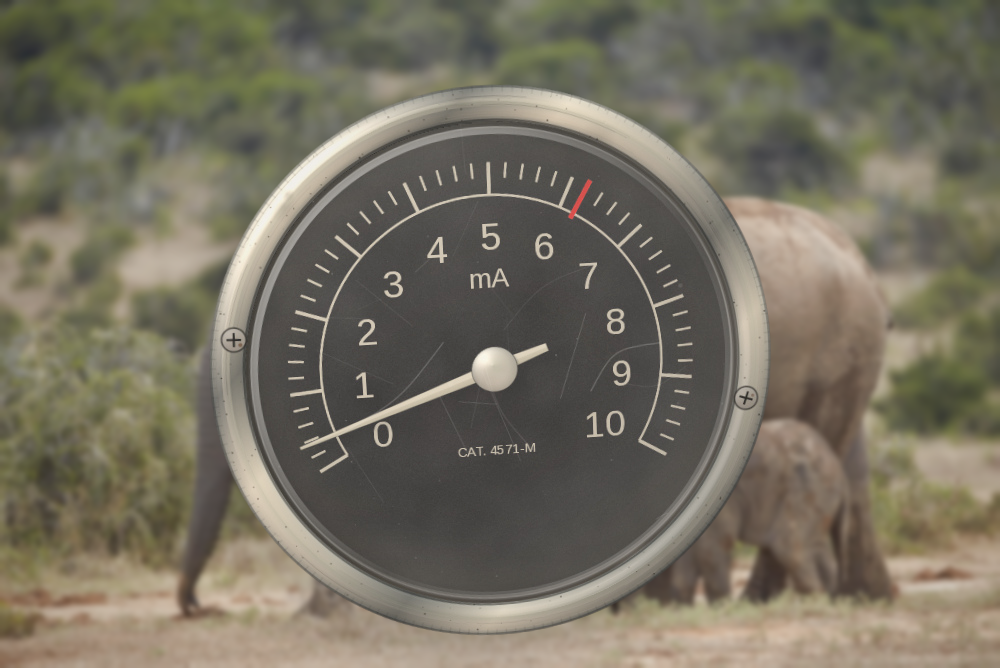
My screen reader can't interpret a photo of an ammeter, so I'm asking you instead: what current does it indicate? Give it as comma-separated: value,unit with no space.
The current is 0.4,mA
